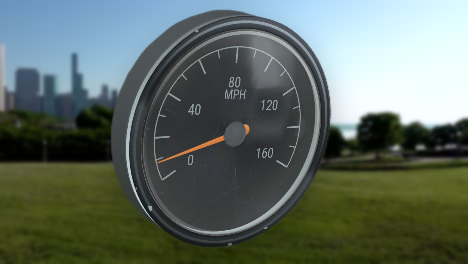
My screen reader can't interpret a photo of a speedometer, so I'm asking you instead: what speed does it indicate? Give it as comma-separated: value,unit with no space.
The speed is 10,mph
